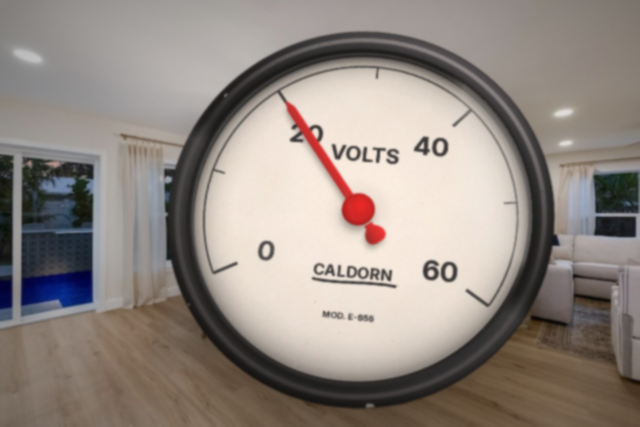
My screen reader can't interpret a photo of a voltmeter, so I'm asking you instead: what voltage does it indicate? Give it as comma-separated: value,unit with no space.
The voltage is 20,V
